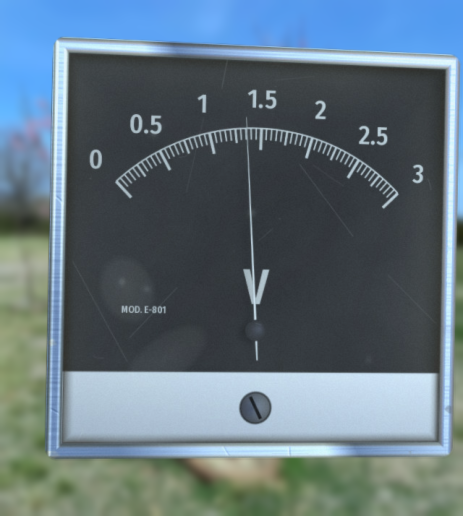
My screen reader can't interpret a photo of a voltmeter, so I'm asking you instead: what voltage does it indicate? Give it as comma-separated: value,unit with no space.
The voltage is 1.35,V
